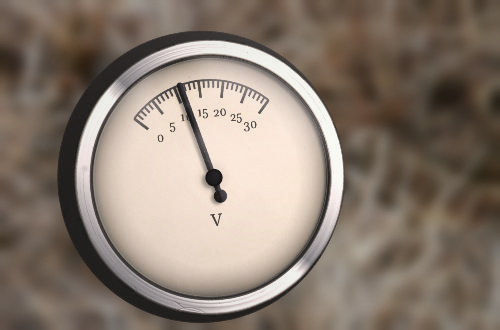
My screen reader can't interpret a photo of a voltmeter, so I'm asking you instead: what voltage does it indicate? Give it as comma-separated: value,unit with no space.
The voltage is 11,V
